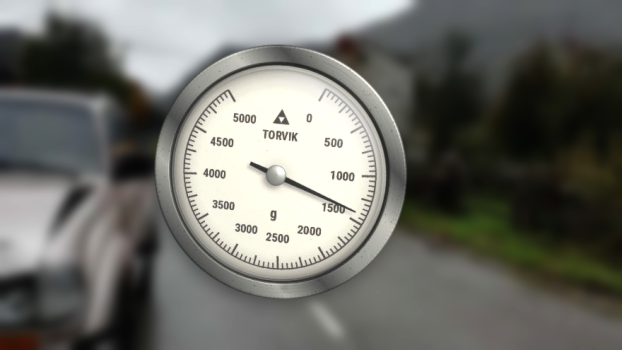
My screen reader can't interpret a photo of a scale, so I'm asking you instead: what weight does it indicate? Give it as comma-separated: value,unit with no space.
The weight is 1400,g
